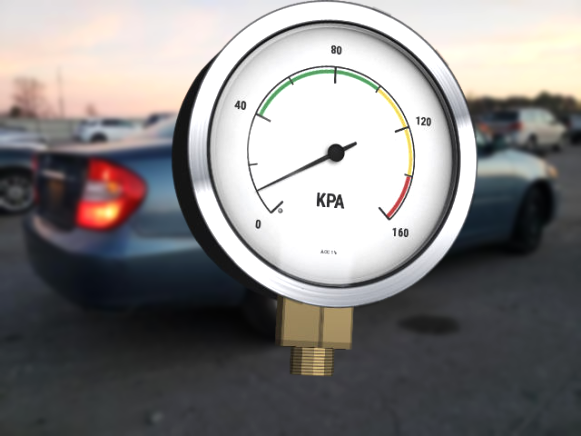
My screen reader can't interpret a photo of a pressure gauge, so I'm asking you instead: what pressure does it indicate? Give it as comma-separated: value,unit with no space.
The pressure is 10,kPa
